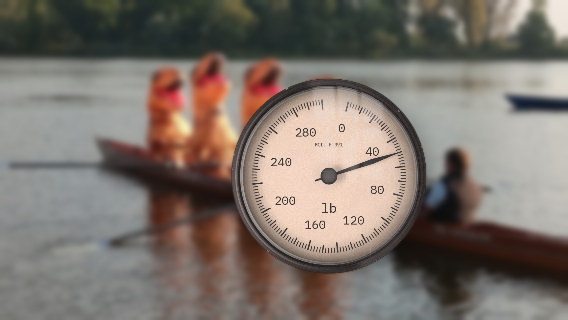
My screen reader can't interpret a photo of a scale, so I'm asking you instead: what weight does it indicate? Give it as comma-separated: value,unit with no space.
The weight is 50,lb
